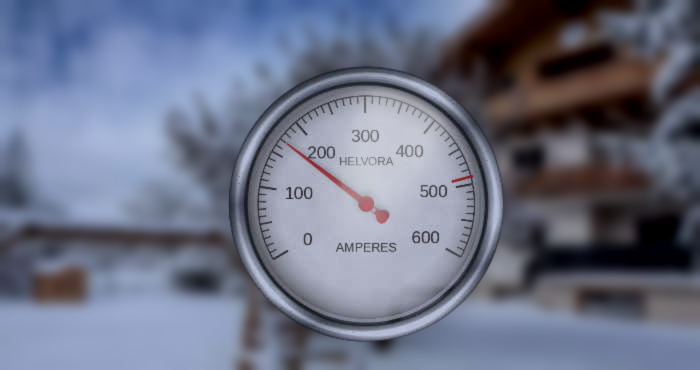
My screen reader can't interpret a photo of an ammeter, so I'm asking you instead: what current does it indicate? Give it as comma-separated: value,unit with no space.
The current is 170,A
